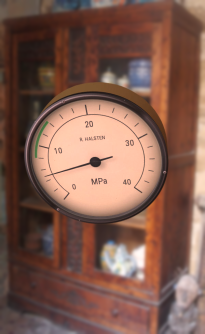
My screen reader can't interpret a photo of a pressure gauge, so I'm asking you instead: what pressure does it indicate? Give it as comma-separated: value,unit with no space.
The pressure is 5,MPa
